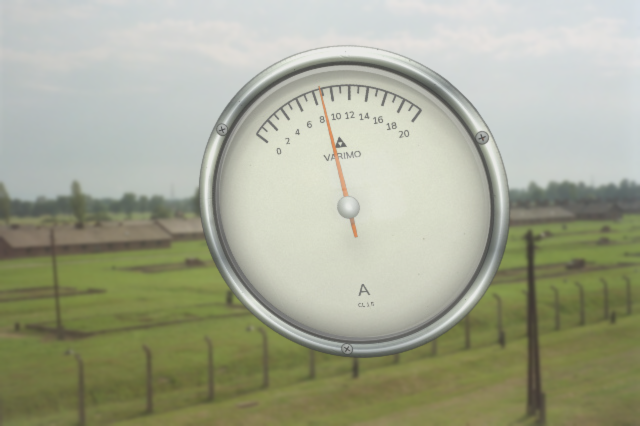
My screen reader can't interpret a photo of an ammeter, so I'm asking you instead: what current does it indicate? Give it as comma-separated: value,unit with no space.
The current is 9,A
